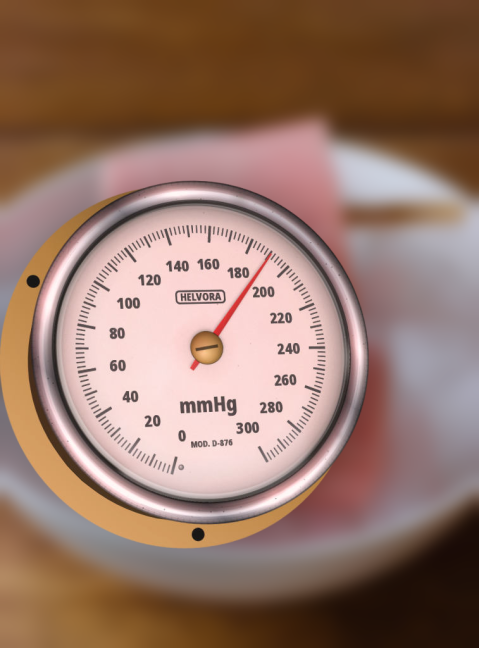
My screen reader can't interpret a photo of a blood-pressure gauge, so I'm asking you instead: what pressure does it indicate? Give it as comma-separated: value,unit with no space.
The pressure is 190,mmHg
